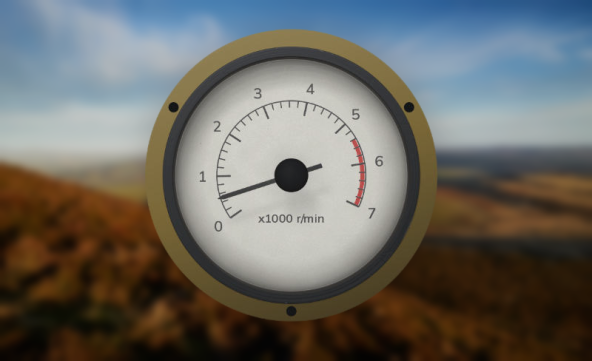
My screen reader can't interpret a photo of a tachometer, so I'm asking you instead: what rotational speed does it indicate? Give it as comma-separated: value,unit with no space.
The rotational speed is 500,rpm
